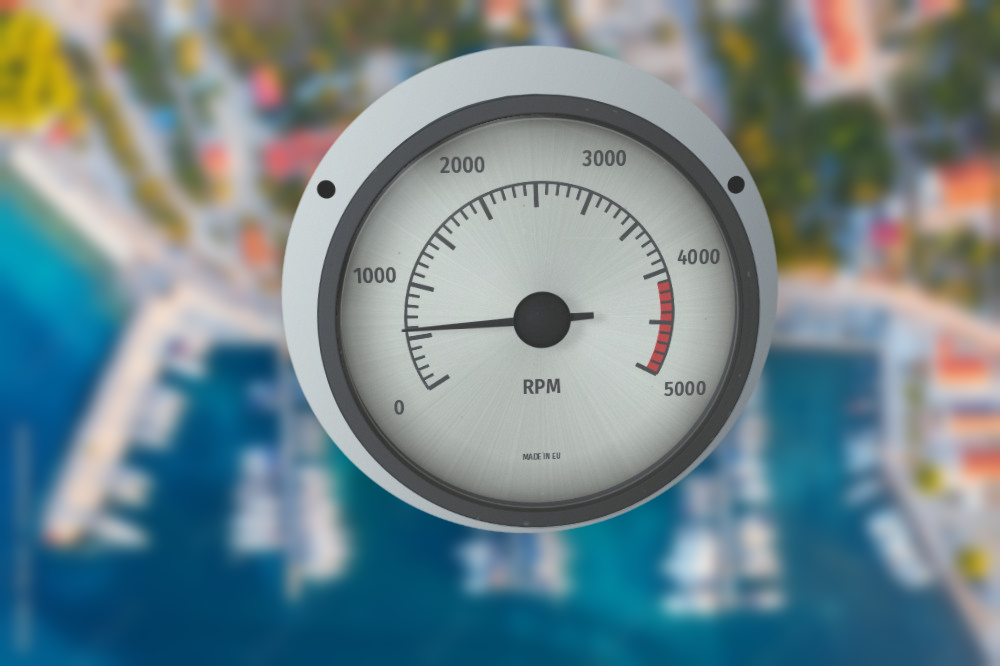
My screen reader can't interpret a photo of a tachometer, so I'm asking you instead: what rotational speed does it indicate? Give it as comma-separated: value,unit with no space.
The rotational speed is 600,rpm
